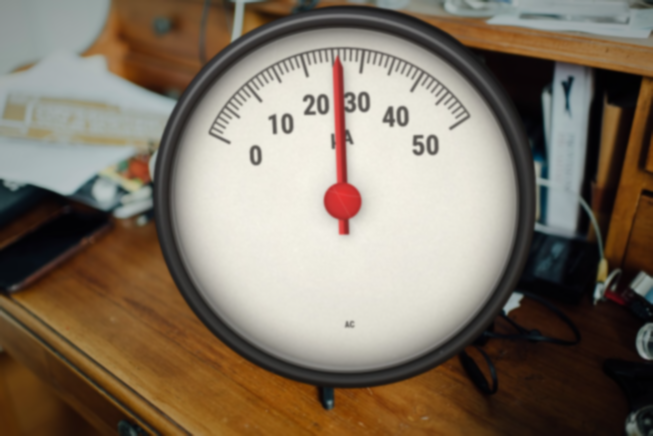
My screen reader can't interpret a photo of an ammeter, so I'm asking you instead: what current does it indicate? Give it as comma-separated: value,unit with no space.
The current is 26,µA
